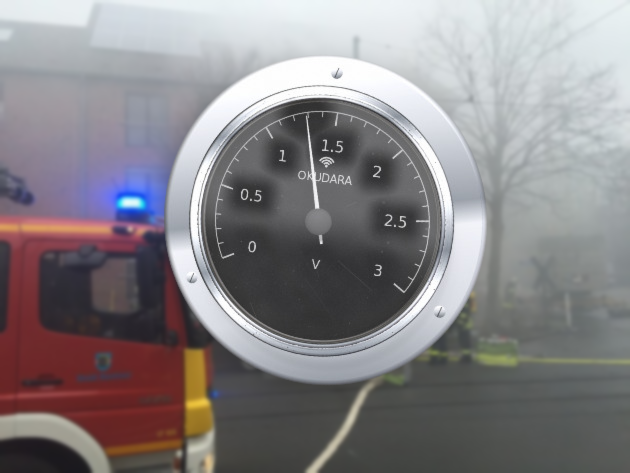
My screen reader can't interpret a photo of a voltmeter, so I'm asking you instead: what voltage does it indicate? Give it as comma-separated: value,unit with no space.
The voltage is 1.3,V
